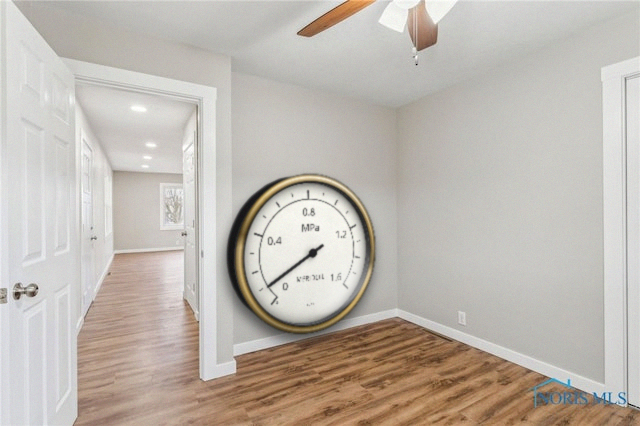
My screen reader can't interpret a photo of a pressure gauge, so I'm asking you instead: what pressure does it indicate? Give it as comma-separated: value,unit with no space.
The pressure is 0.1,MPa
